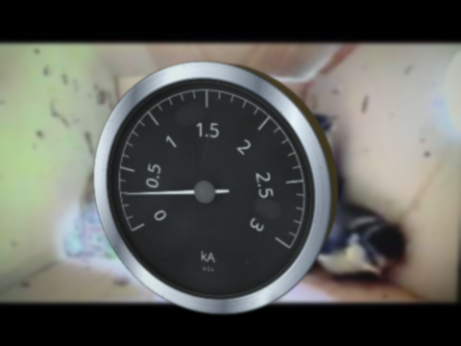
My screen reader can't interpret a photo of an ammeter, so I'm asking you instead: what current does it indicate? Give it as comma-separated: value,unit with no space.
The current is 0.3,kA
